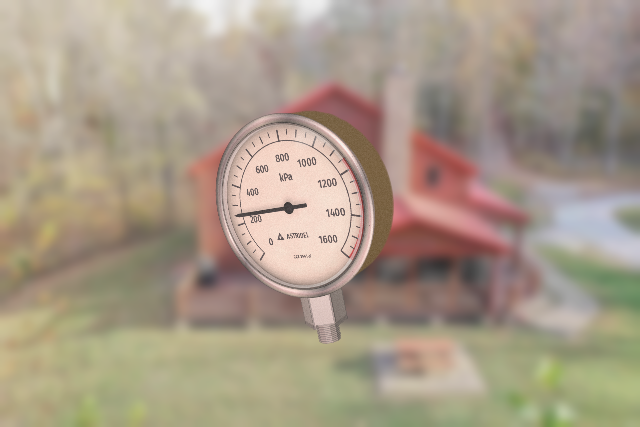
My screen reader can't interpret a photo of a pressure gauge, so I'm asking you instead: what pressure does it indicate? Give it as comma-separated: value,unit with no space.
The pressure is 250,kPa
